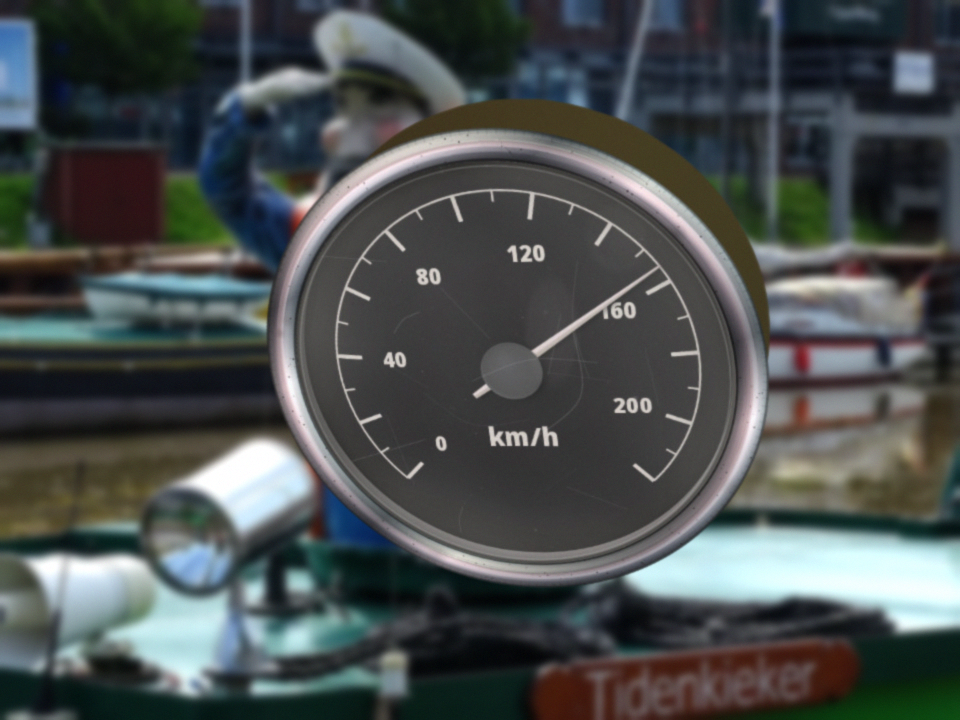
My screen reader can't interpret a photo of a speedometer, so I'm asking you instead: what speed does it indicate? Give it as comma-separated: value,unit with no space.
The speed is 155,km/h
